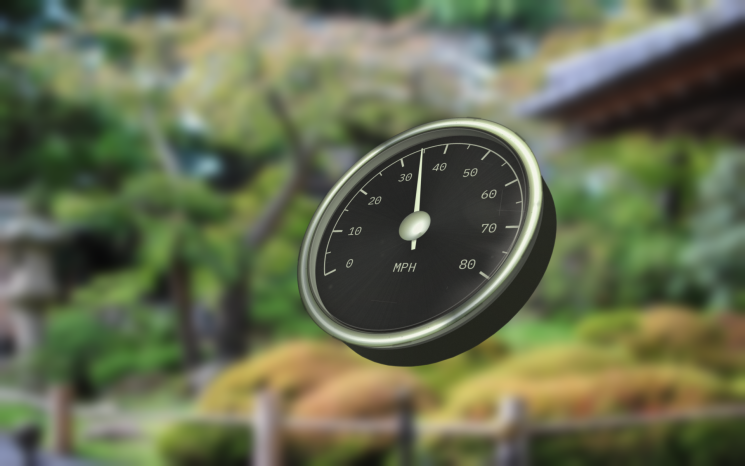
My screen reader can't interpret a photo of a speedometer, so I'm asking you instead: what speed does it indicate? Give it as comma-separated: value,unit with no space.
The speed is 35,mph
